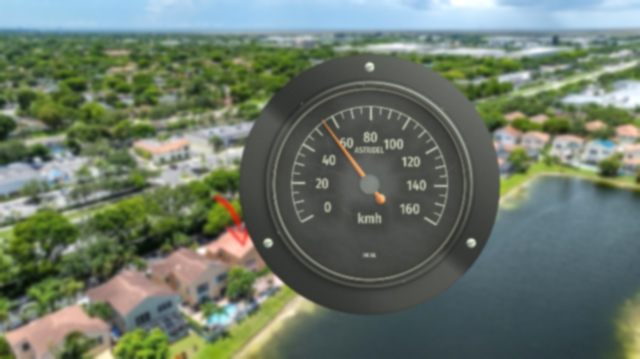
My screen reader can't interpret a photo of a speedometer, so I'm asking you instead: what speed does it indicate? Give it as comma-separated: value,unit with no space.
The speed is 55,km/h
